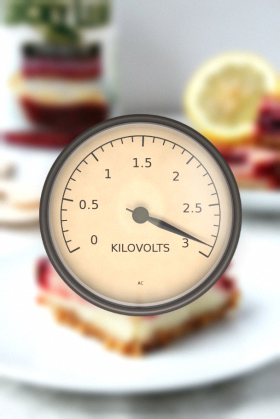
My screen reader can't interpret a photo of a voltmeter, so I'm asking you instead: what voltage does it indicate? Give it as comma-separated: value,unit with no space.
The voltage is 2.9,kV
